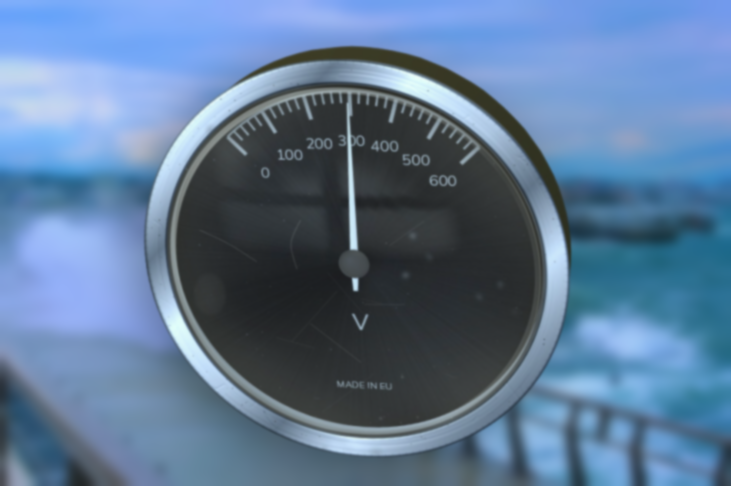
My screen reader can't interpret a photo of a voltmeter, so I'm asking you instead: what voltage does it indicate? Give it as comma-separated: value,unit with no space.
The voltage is 300,V
